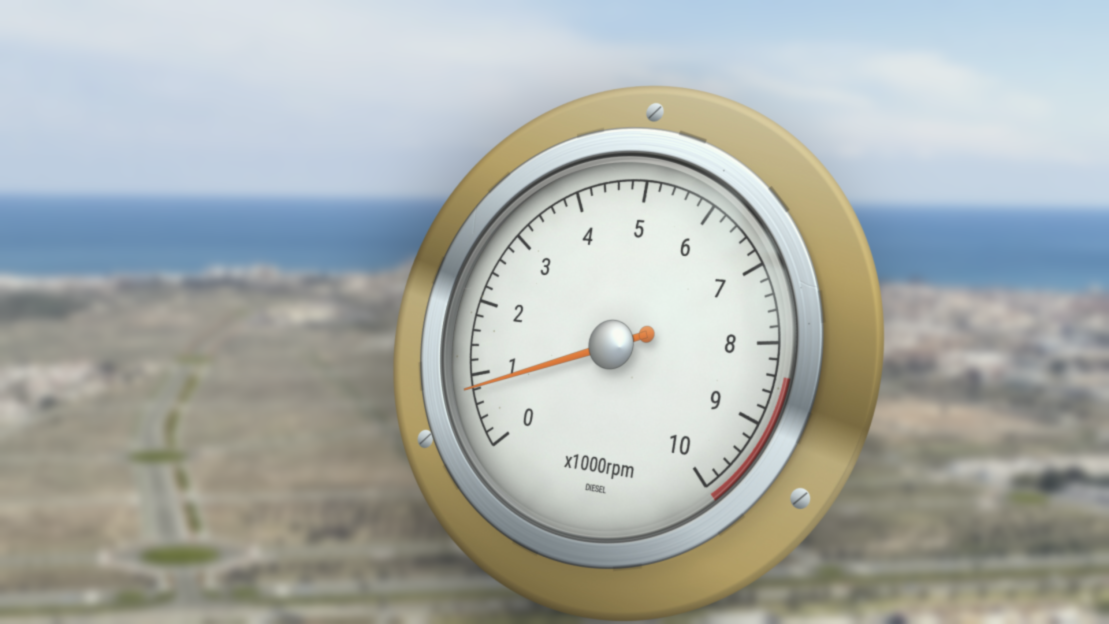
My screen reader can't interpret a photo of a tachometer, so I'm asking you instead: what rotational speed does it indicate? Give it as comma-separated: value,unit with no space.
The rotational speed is 800,rpm
